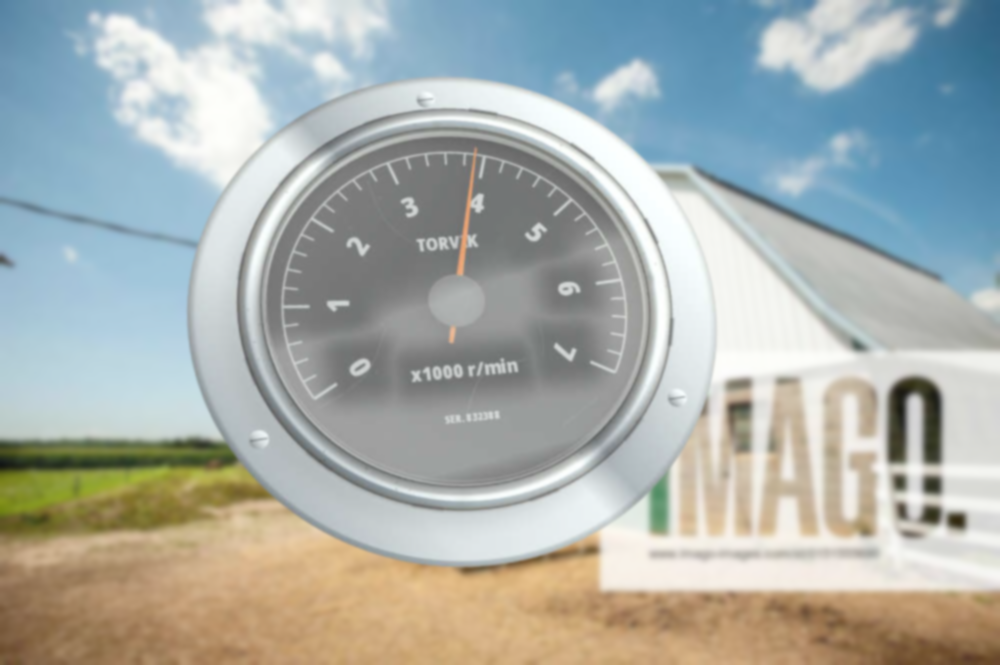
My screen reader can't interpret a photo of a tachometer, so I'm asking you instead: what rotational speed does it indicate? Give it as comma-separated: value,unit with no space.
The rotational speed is 3900,rpm
